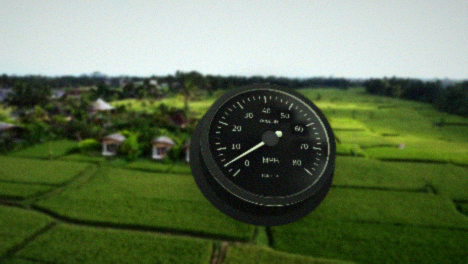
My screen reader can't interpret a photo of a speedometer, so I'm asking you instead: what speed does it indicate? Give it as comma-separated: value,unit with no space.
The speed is 4,mph
